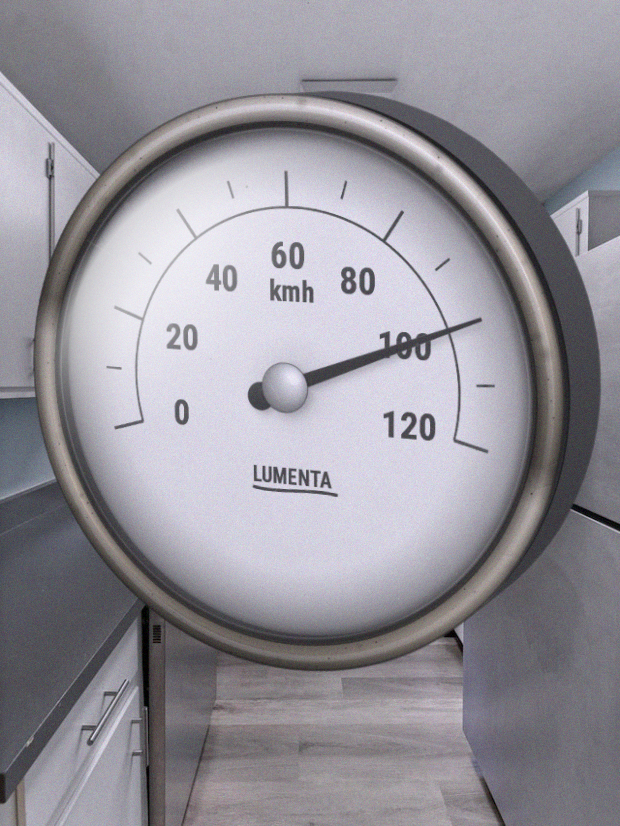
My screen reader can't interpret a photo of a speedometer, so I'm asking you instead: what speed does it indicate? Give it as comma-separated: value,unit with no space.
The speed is 100,km/h
